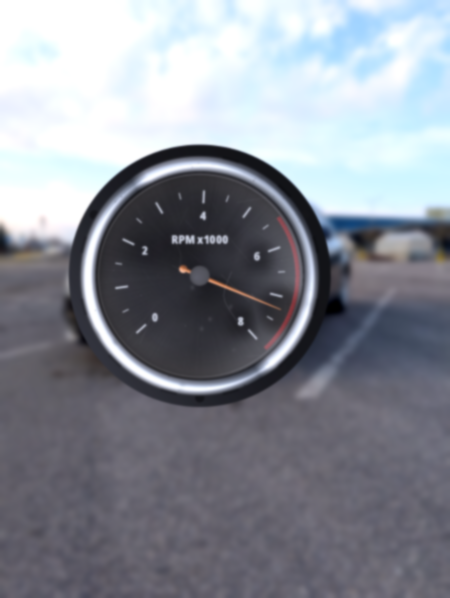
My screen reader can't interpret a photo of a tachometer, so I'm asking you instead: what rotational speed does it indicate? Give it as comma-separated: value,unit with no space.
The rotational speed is 7250,rpm
